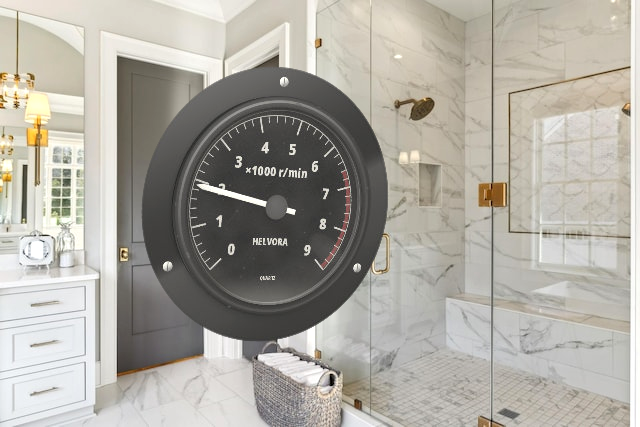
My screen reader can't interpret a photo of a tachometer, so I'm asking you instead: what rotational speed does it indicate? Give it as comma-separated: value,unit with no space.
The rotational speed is 1900,rpm
